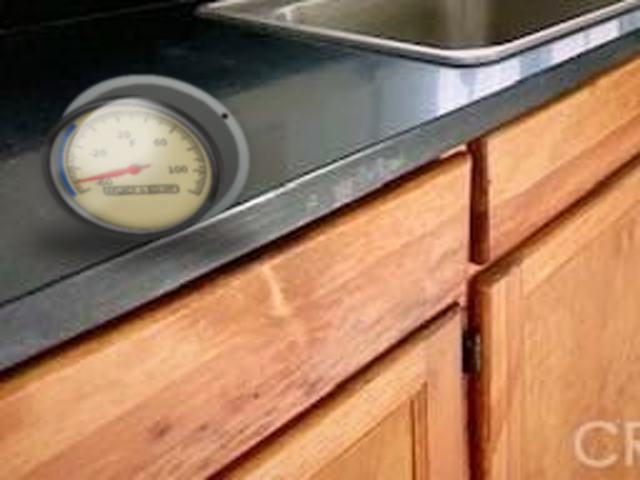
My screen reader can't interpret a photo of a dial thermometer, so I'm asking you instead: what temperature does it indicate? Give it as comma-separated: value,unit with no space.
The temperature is -50,°F
